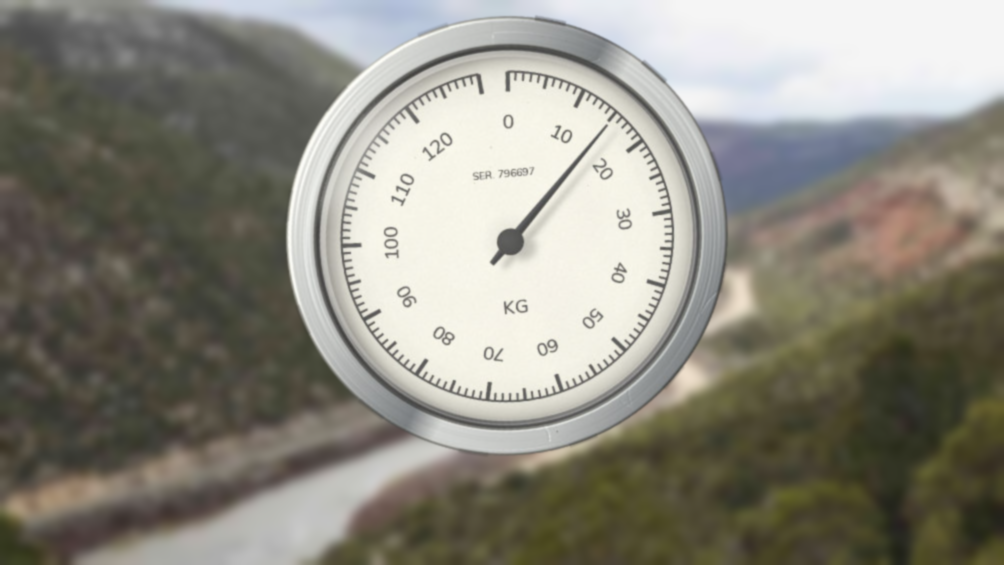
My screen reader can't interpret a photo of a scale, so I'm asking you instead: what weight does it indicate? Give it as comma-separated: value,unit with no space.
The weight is 15,kg
